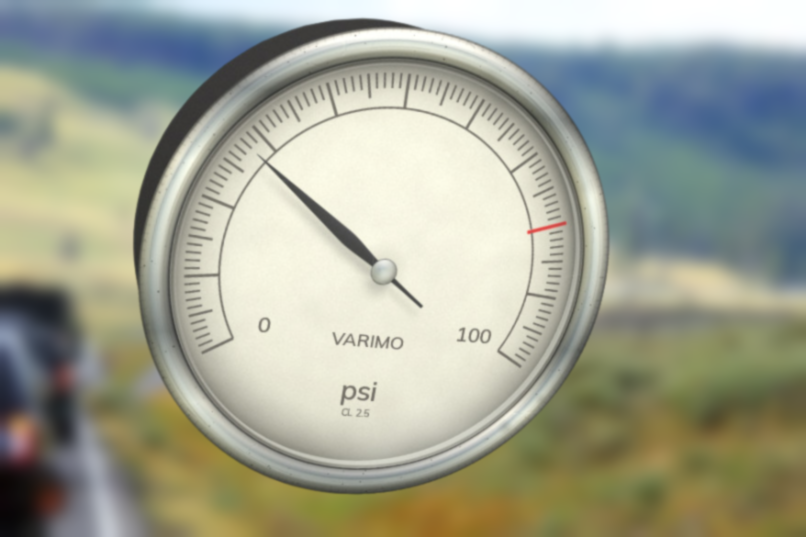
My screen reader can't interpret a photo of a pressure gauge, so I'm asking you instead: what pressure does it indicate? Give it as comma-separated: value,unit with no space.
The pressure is 28,psi
